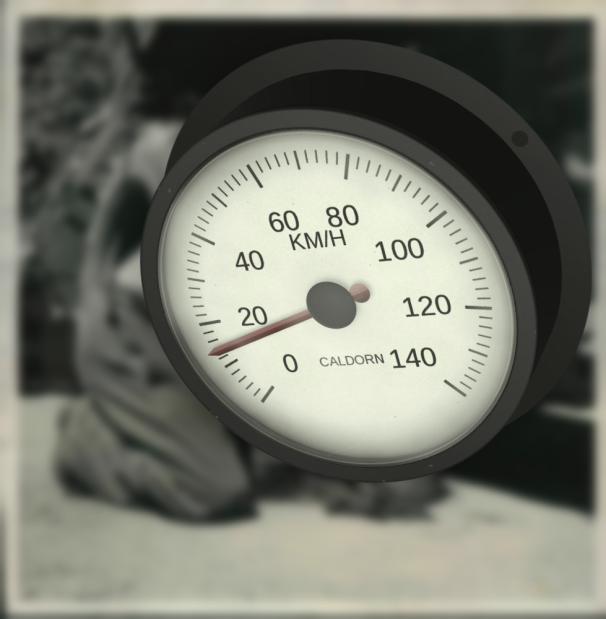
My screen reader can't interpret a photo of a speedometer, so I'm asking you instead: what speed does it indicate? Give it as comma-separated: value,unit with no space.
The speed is 14,km/h
